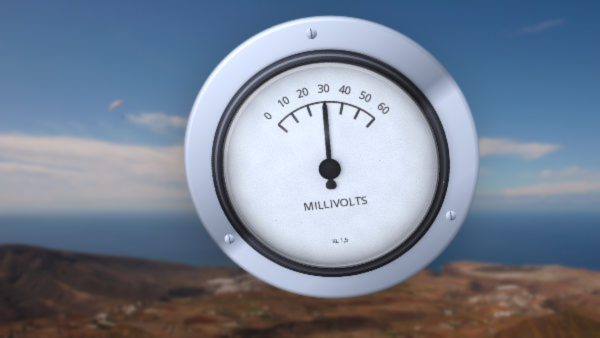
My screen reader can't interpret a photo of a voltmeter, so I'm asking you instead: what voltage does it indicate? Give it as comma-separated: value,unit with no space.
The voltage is 30,mV
